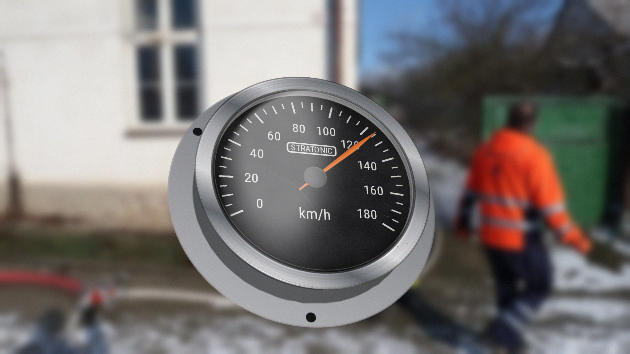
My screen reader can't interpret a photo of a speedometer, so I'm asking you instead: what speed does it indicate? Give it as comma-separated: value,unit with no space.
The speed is 125,km/h
